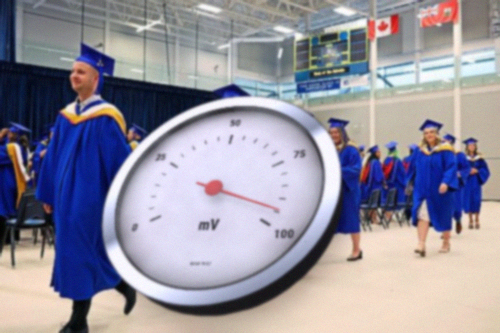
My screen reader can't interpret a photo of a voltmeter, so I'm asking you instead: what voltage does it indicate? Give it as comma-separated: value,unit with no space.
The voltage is 95,mV
